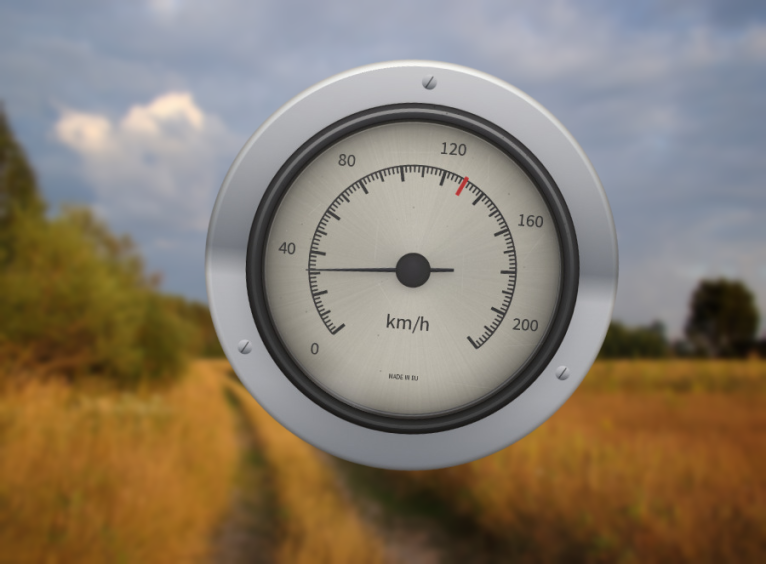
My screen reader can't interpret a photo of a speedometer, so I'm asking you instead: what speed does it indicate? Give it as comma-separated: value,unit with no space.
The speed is 32,km/h
